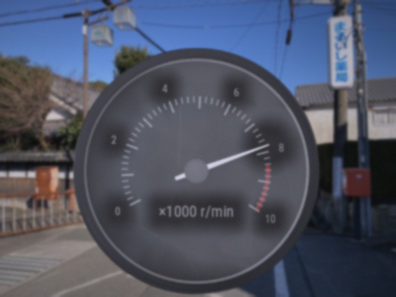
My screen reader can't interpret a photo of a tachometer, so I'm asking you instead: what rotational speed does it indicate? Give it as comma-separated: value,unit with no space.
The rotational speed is 7800,rpm
